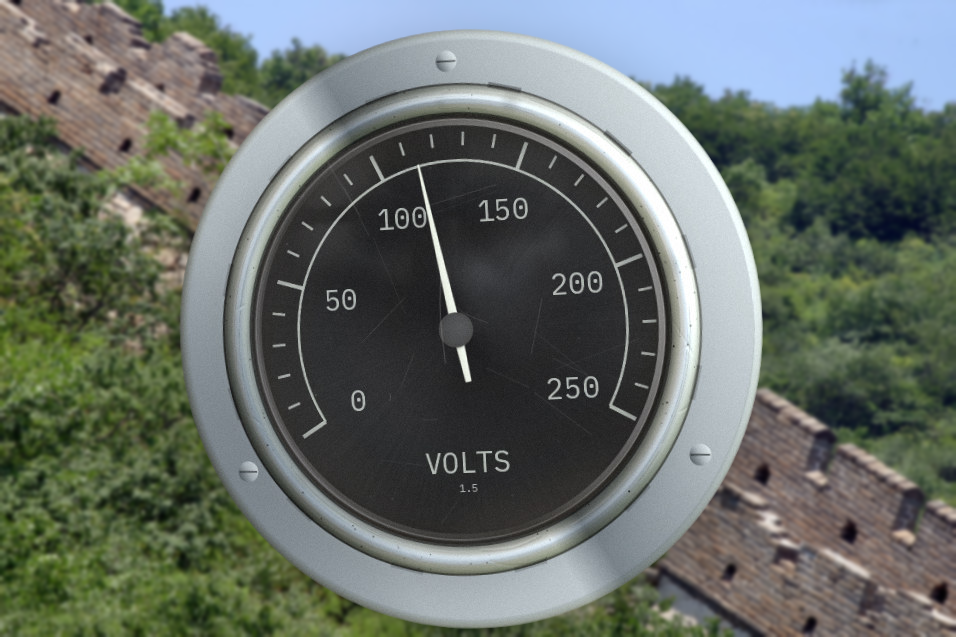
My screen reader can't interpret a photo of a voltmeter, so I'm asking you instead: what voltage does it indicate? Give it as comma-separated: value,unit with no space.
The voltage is 115,V
